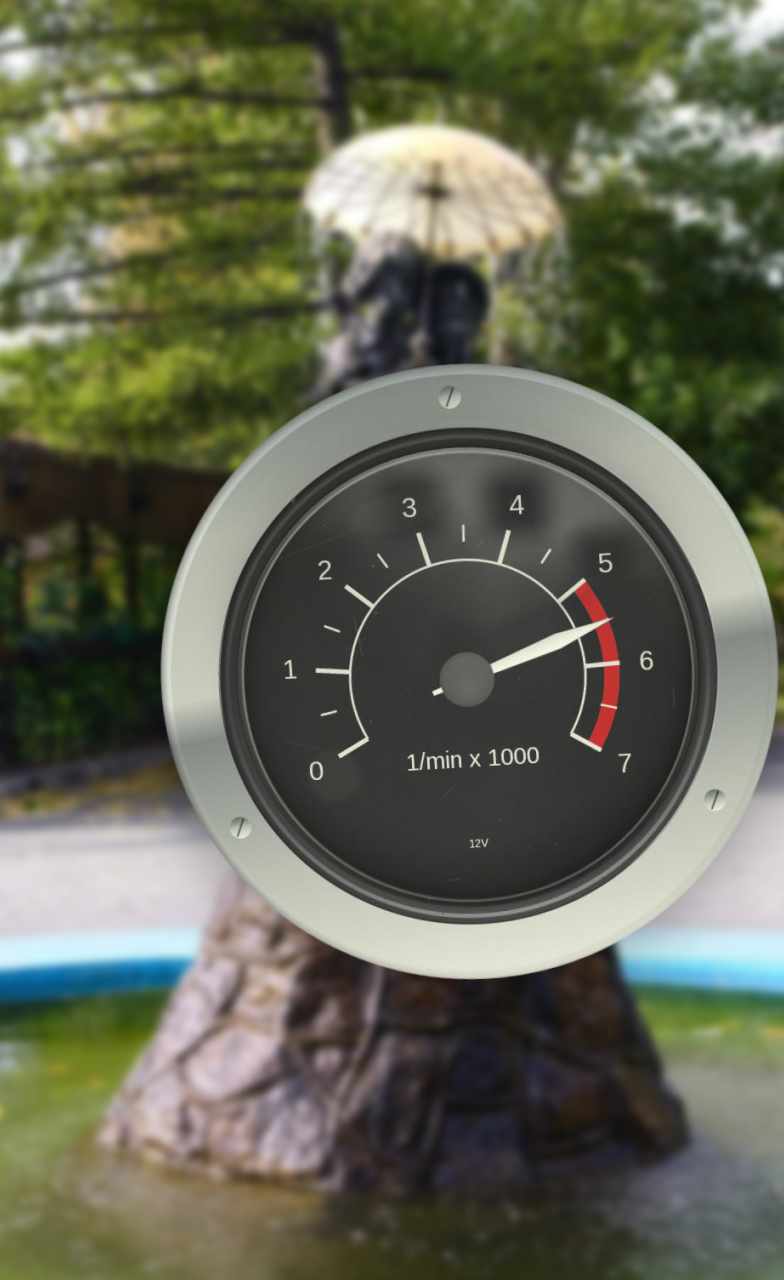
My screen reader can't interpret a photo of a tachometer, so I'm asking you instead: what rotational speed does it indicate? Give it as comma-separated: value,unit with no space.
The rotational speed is 5500,rpm
